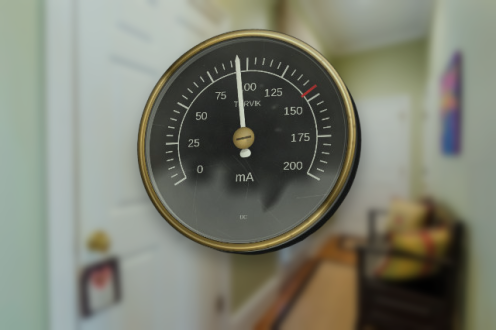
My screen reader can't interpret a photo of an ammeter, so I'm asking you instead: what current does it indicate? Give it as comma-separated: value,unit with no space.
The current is 95,mA
